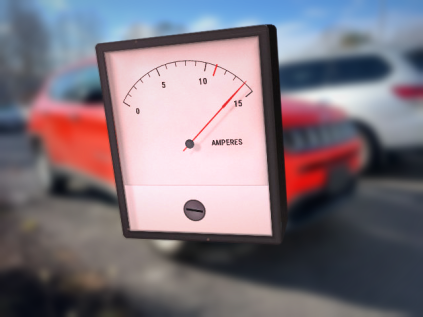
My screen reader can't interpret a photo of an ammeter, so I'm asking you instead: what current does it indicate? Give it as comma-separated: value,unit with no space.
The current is 14,A
